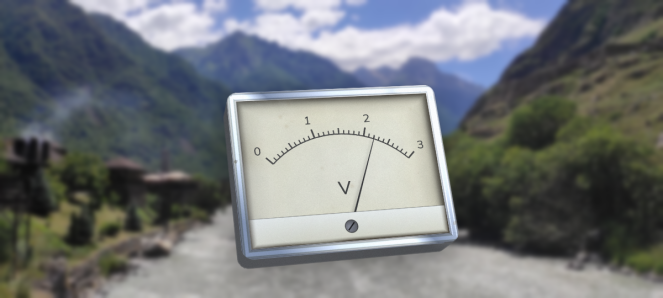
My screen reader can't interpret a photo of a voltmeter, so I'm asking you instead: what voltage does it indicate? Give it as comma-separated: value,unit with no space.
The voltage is 2.2,V
